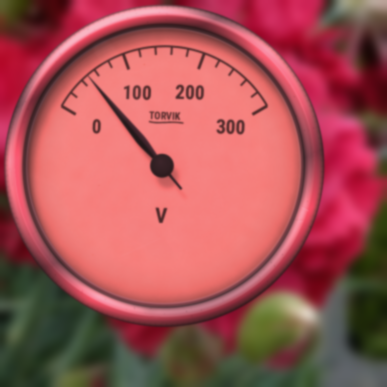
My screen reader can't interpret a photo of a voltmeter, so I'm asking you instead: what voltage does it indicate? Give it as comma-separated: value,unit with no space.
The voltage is 50,V
